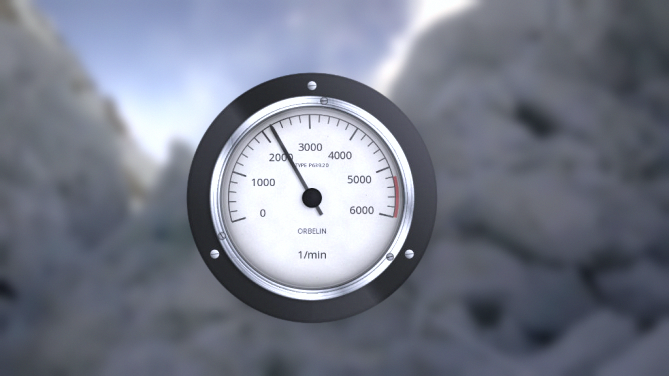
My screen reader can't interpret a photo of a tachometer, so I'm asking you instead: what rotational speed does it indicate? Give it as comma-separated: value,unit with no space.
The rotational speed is 2200,rpm
